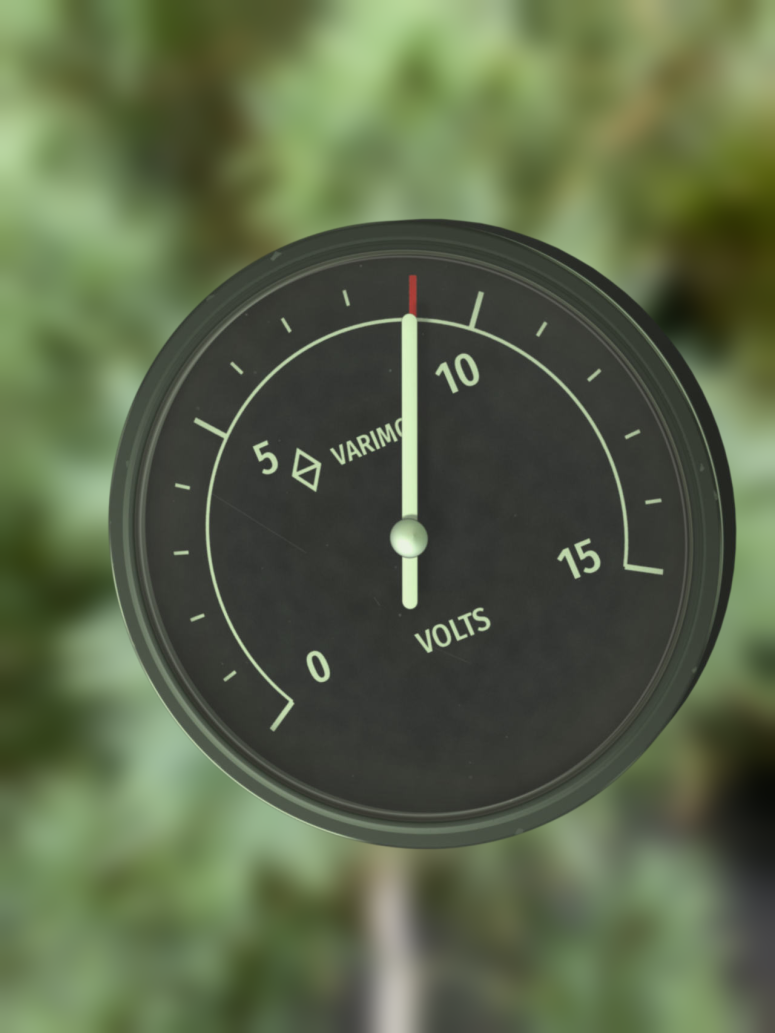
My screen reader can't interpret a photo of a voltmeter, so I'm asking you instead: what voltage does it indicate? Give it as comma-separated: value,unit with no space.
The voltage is 9,V
